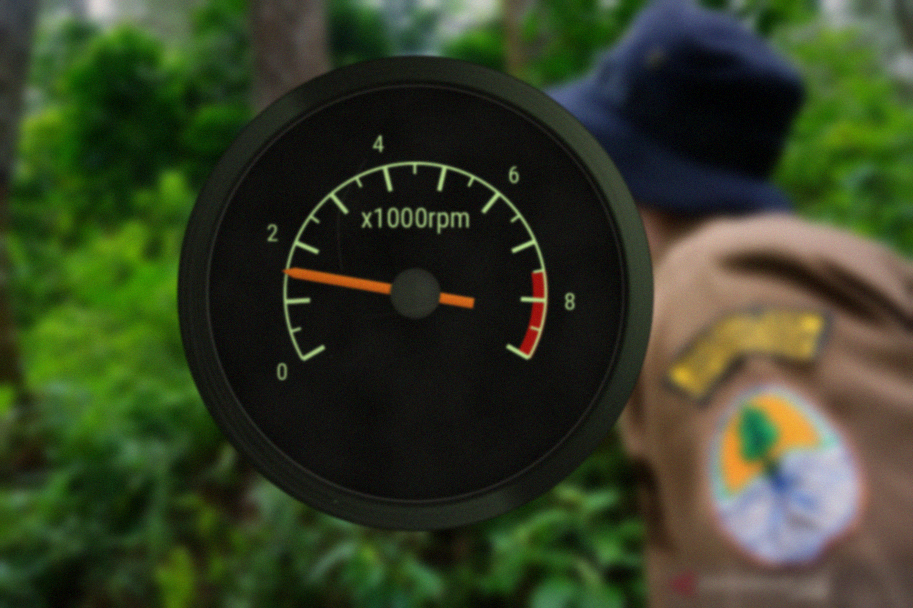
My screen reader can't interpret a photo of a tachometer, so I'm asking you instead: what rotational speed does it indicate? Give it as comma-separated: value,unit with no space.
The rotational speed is 1500,rpm
